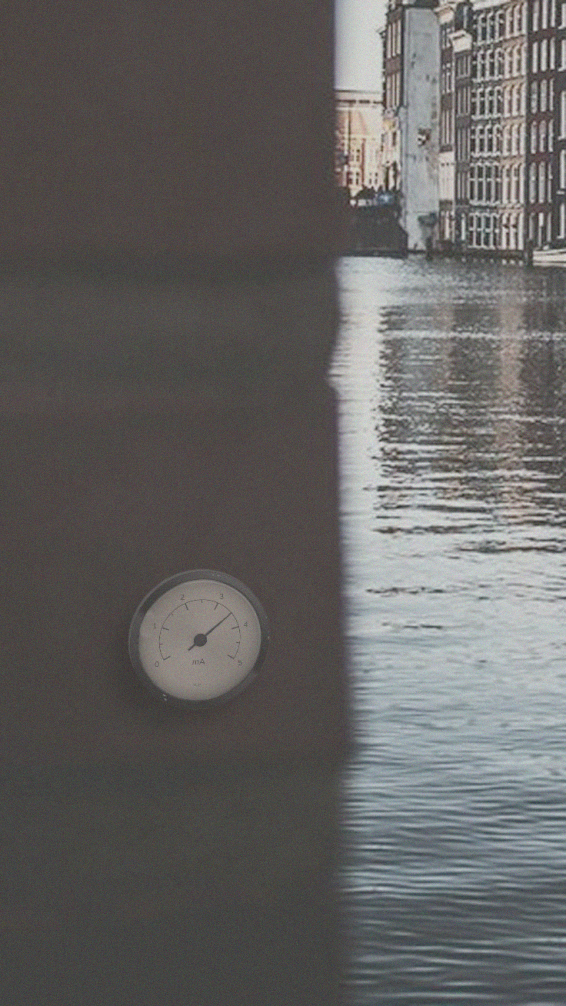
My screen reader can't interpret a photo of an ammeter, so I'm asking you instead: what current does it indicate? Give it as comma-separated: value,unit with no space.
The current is 3.5,mA
